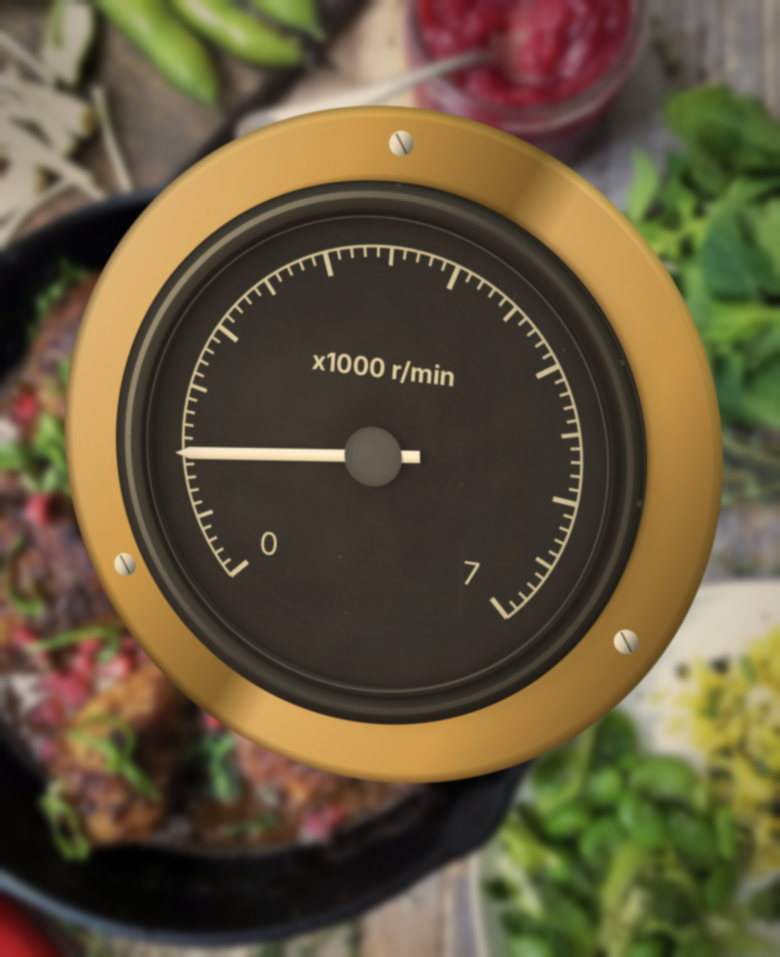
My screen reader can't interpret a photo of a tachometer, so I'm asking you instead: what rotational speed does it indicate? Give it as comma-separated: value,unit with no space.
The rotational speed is 1000,rpm
